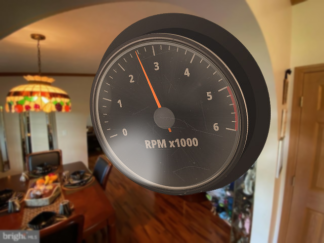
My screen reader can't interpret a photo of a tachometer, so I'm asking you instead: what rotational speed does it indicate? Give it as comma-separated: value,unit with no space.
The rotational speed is 2600,rpm
